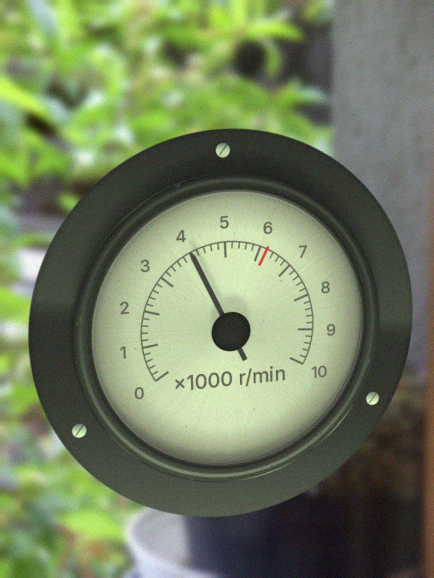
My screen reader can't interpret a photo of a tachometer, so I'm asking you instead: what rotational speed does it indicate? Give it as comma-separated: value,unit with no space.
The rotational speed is 4000,rpm
